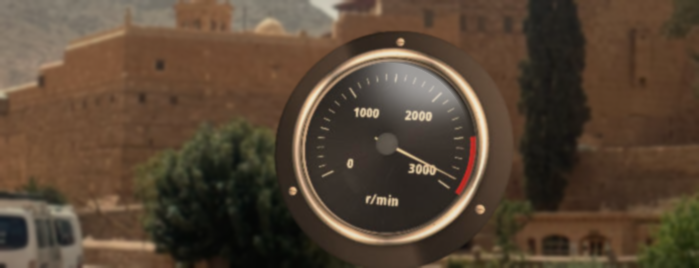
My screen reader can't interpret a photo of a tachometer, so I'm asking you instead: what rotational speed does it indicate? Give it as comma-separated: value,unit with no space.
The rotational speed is 2900,rpm
